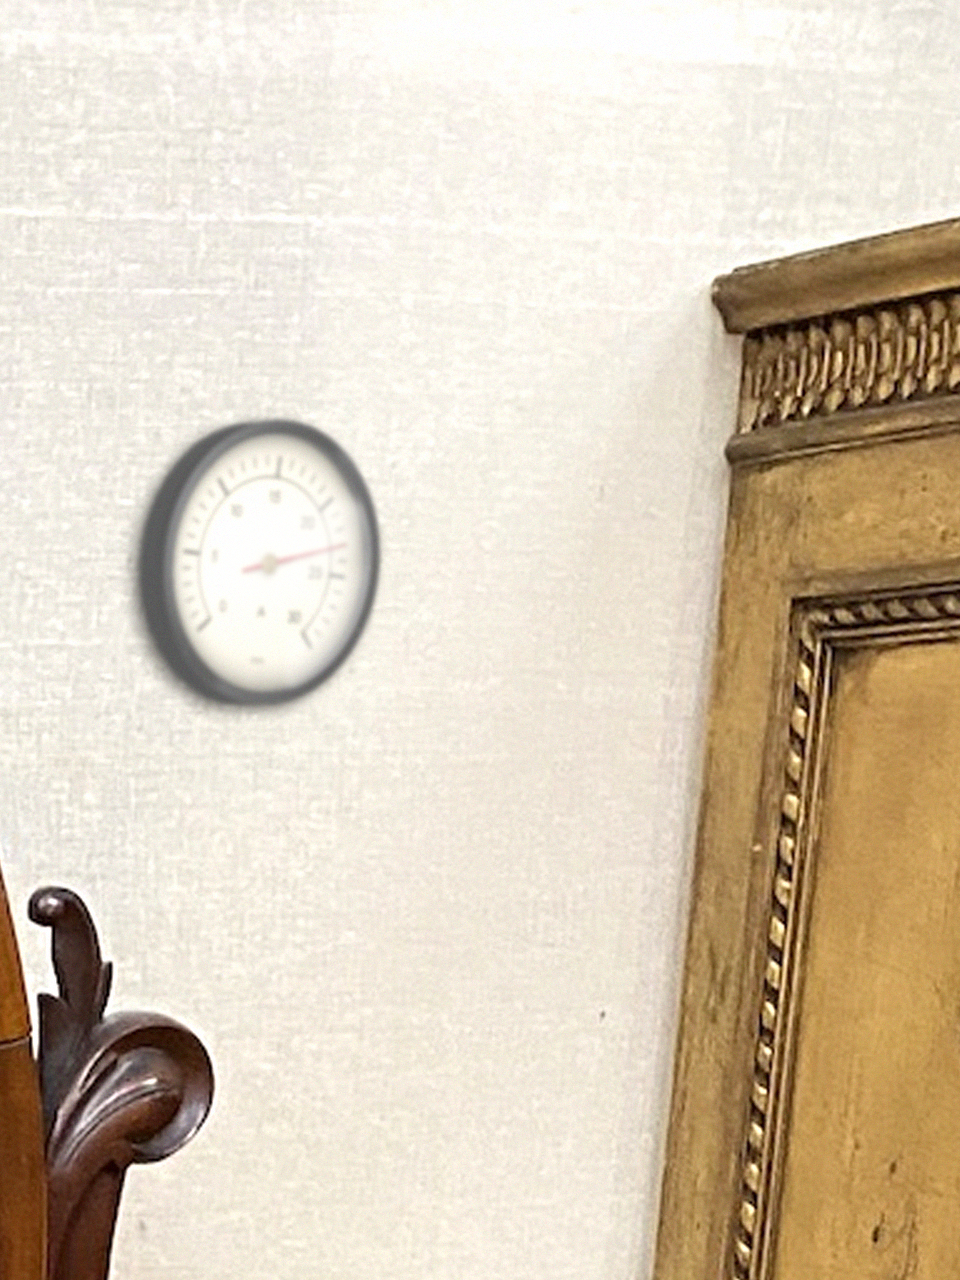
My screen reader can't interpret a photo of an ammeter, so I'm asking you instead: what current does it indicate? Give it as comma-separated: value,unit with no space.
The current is 23,A
